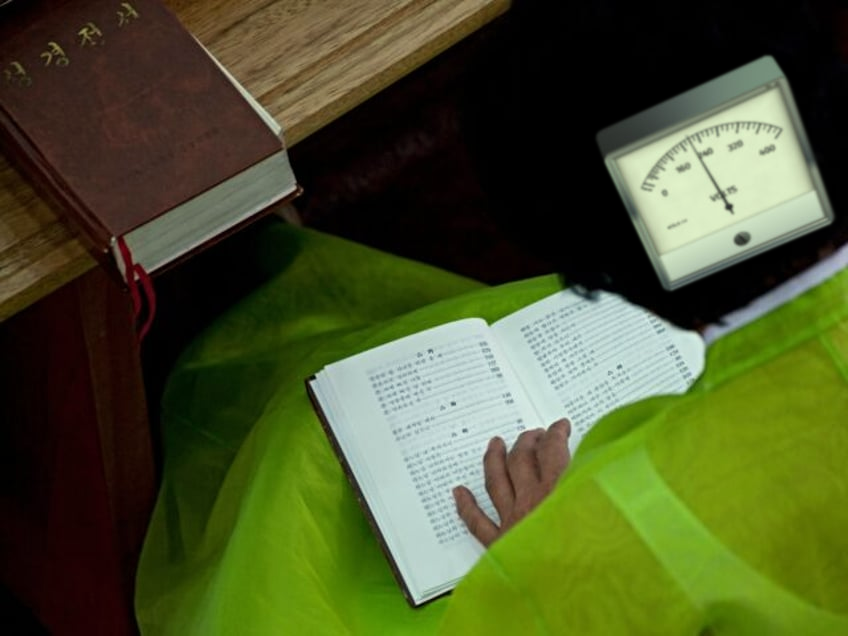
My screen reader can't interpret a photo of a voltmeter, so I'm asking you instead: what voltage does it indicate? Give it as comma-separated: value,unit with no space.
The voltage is 220,V
